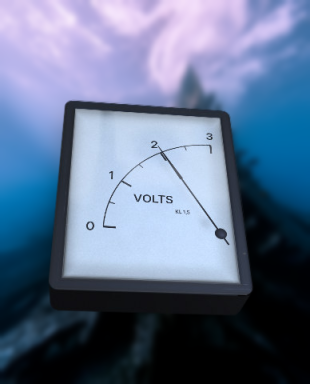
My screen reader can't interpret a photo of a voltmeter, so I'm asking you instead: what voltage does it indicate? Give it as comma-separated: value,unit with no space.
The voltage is 2,V
